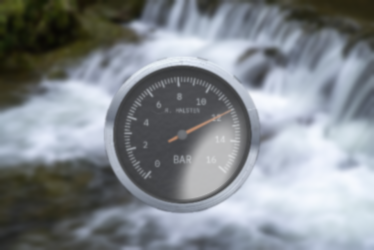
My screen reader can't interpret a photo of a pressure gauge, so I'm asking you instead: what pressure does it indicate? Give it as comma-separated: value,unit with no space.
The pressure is 12,bar
